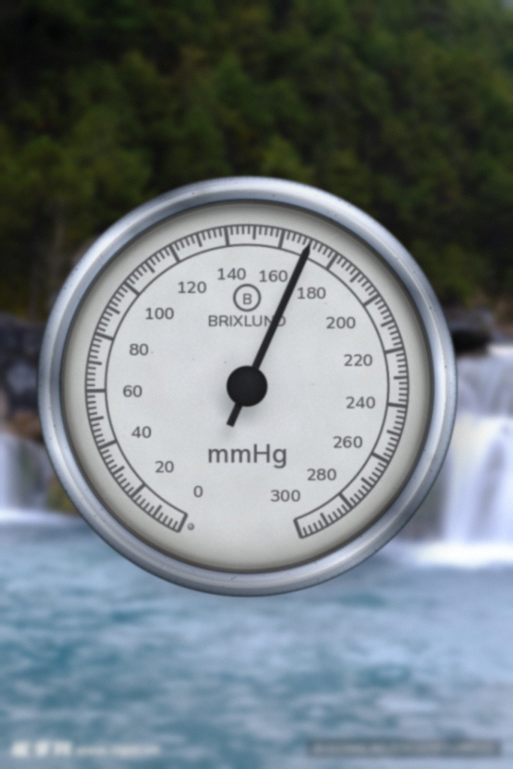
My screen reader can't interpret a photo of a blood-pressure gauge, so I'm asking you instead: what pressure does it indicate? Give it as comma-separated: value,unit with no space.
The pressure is 170,mmHg
